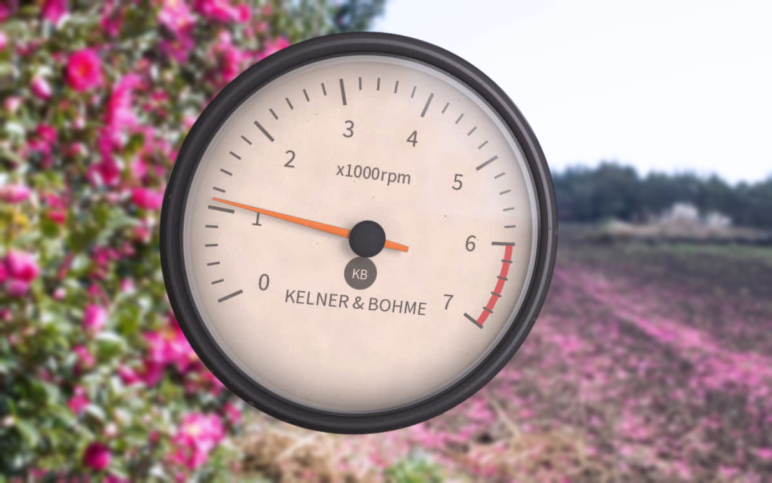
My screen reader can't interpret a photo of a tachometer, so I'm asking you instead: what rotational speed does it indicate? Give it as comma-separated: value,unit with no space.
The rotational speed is 1100,rpm
